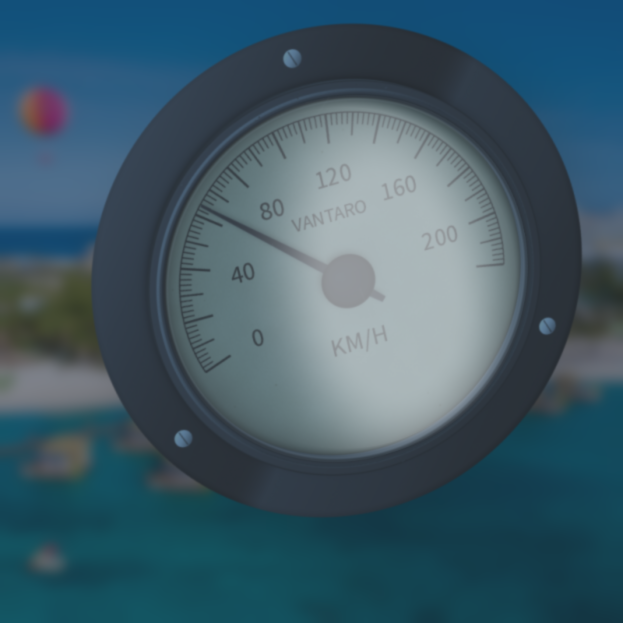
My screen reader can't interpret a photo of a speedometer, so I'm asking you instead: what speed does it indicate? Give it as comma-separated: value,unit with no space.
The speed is 64,km/h
